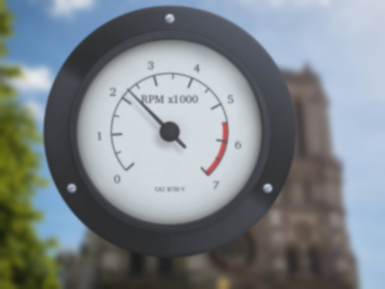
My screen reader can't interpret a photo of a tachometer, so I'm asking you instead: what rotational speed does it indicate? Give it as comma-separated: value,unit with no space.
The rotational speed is 2250,rpm
